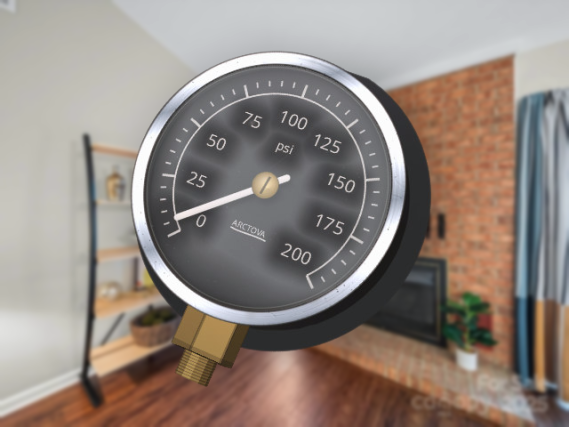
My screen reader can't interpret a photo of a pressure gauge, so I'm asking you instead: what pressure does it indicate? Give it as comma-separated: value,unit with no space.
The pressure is 5,psi
